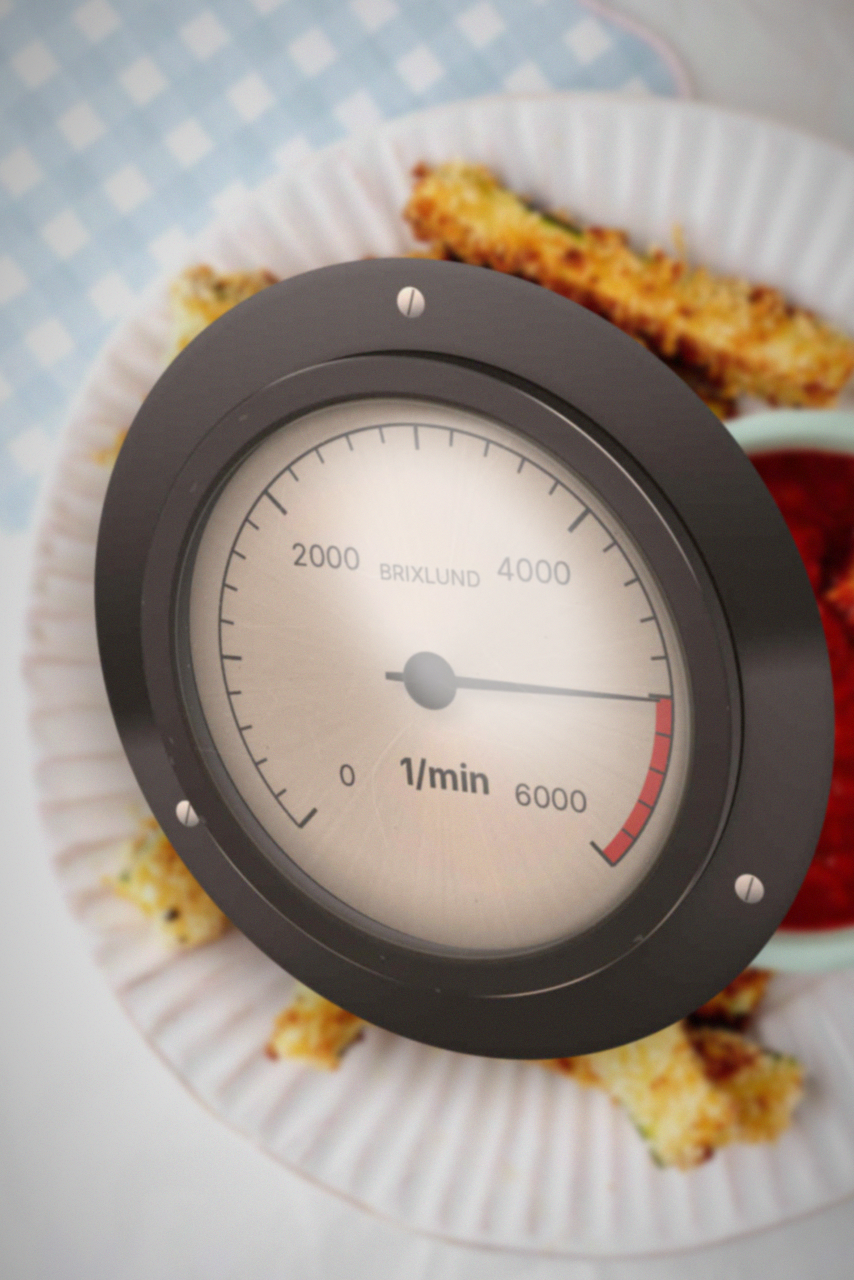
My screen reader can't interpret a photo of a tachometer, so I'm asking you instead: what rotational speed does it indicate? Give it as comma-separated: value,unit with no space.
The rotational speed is 5000,rpm
